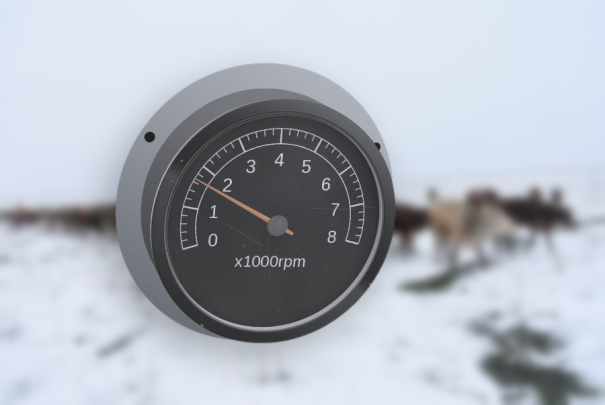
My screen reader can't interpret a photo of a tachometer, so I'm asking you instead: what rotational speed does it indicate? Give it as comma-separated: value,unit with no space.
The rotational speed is 1700,rpm
